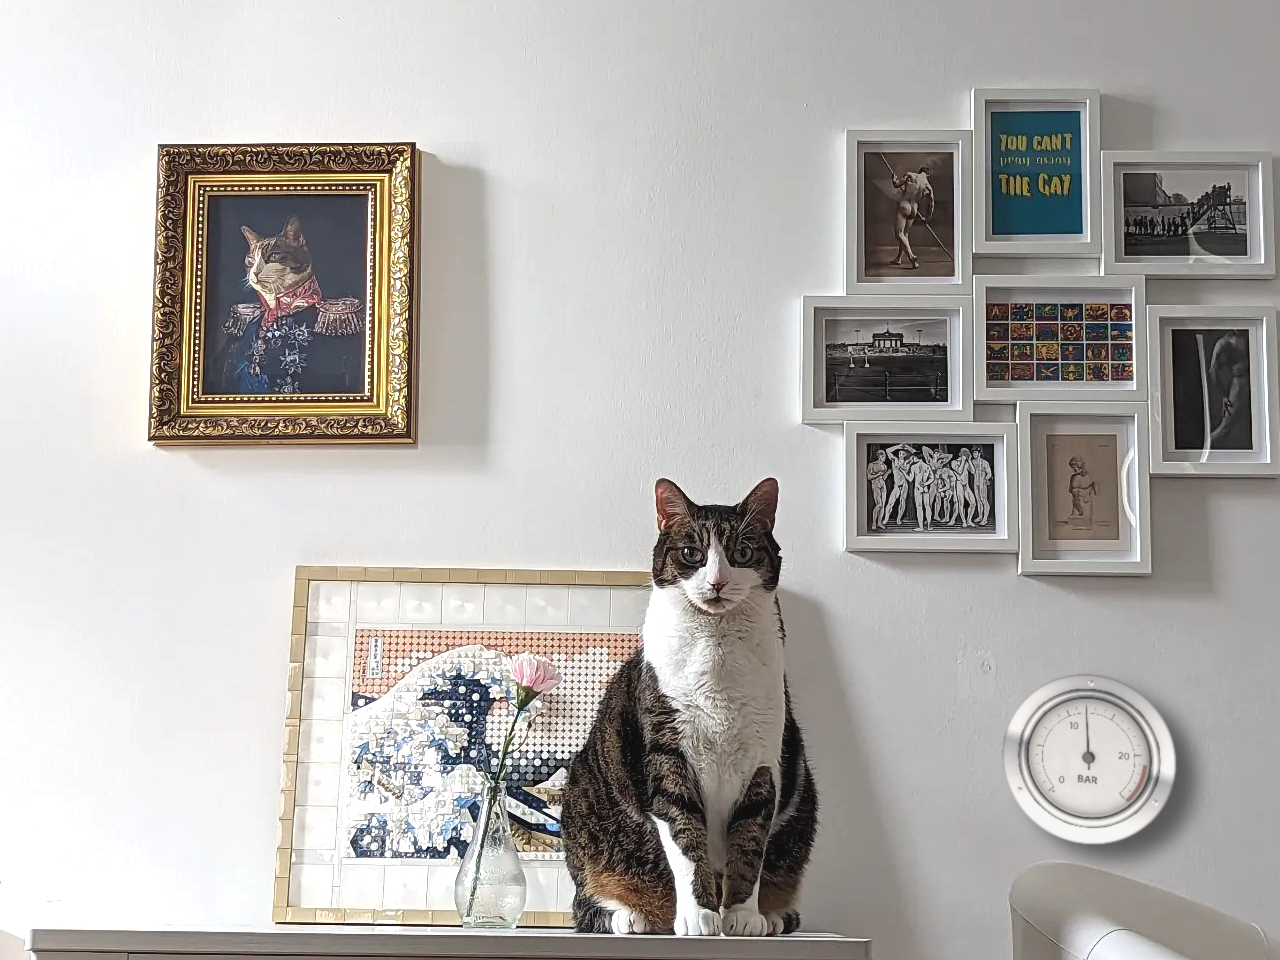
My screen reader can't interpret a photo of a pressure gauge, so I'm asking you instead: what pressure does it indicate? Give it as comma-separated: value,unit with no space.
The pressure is 12,bar
